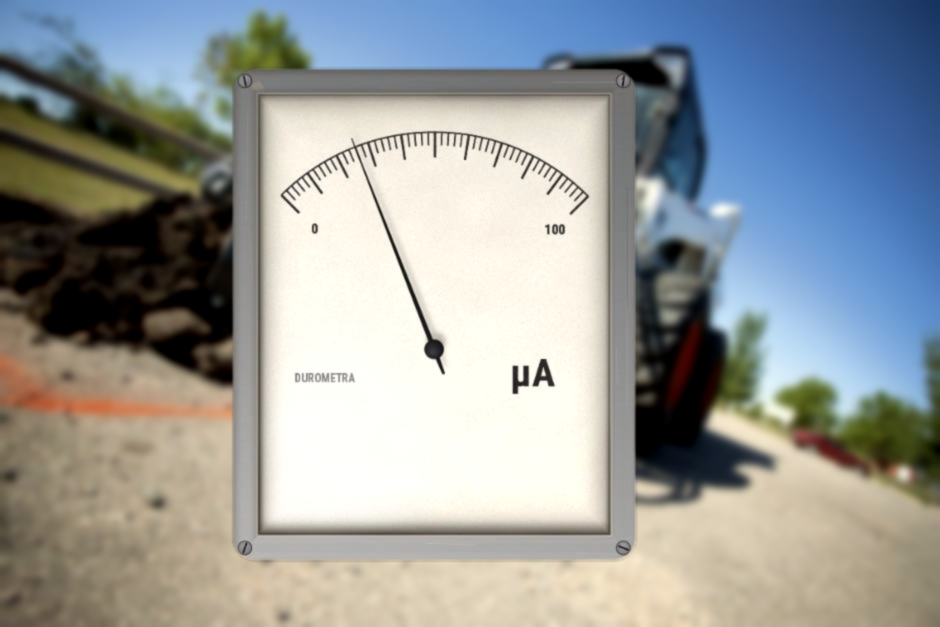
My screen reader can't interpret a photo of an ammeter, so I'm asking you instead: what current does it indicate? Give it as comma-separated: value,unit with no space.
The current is 26,µA
